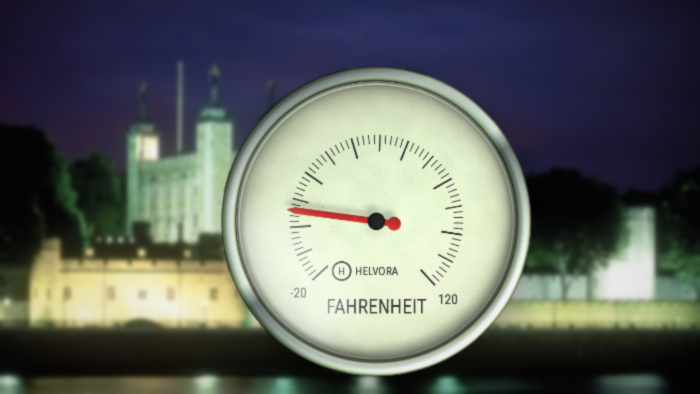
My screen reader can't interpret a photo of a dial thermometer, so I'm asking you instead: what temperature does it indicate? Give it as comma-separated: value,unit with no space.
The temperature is 6,°F
